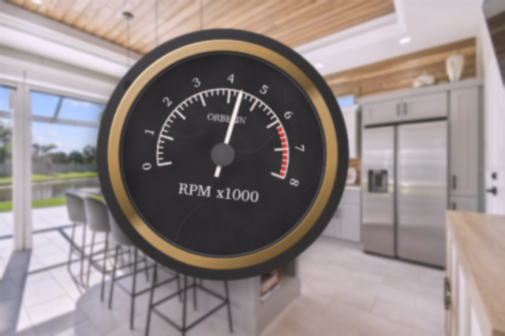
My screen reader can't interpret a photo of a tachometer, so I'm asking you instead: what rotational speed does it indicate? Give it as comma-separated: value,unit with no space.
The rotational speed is 4400,rpm
